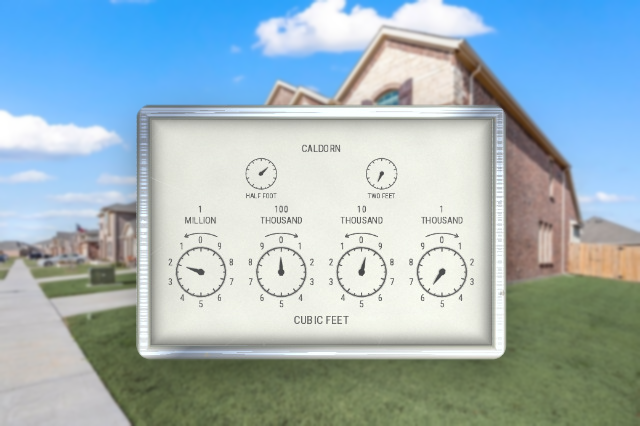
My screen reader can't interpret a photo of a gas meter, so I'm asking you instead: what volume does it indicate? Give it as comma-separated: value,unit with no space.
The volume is 199600,ft³
